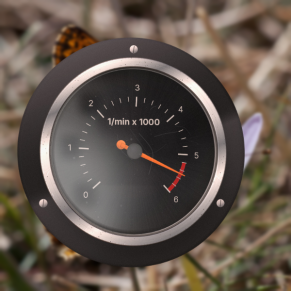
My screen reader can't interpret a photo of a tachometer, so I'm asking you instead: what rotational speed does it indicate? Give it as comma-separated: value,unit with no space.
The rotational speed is 5500,rpm
